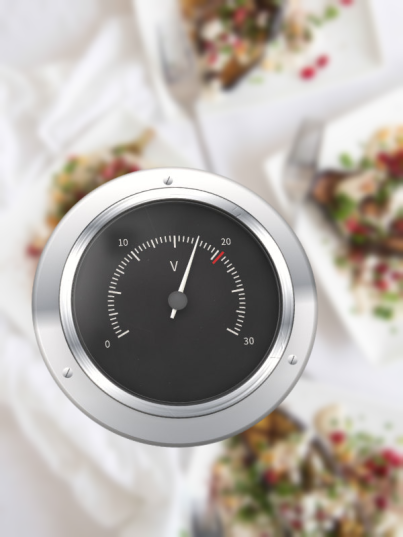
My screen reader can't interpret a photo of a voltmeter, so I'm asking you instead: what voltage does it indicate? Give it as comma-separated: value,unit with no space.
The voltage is 17.5,V
